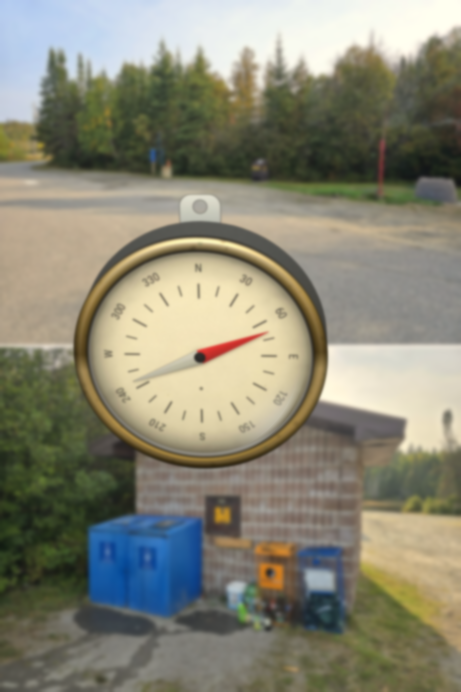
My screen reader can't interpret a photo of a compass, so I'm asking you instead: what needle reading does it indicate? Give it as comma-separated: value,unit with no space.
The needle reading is 67.5,°
